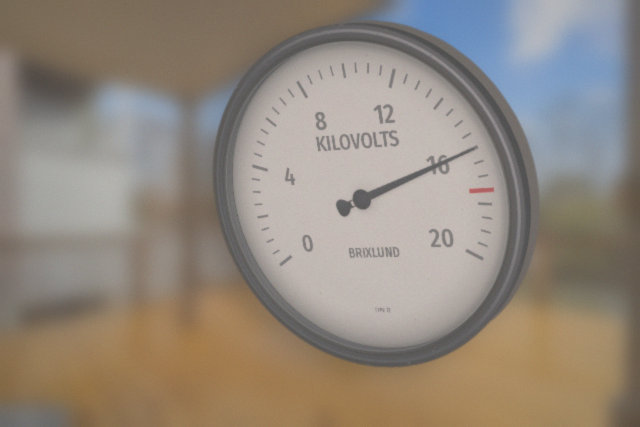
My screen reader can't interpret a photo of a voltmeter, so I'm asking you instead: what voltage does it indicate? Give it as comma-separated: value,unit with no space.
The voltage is 16,kV
